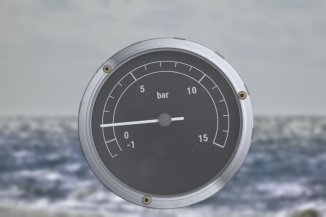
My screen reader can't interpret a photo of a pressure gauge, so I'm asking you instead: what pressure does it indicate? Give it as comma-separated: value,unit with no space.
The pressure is 1,bar
